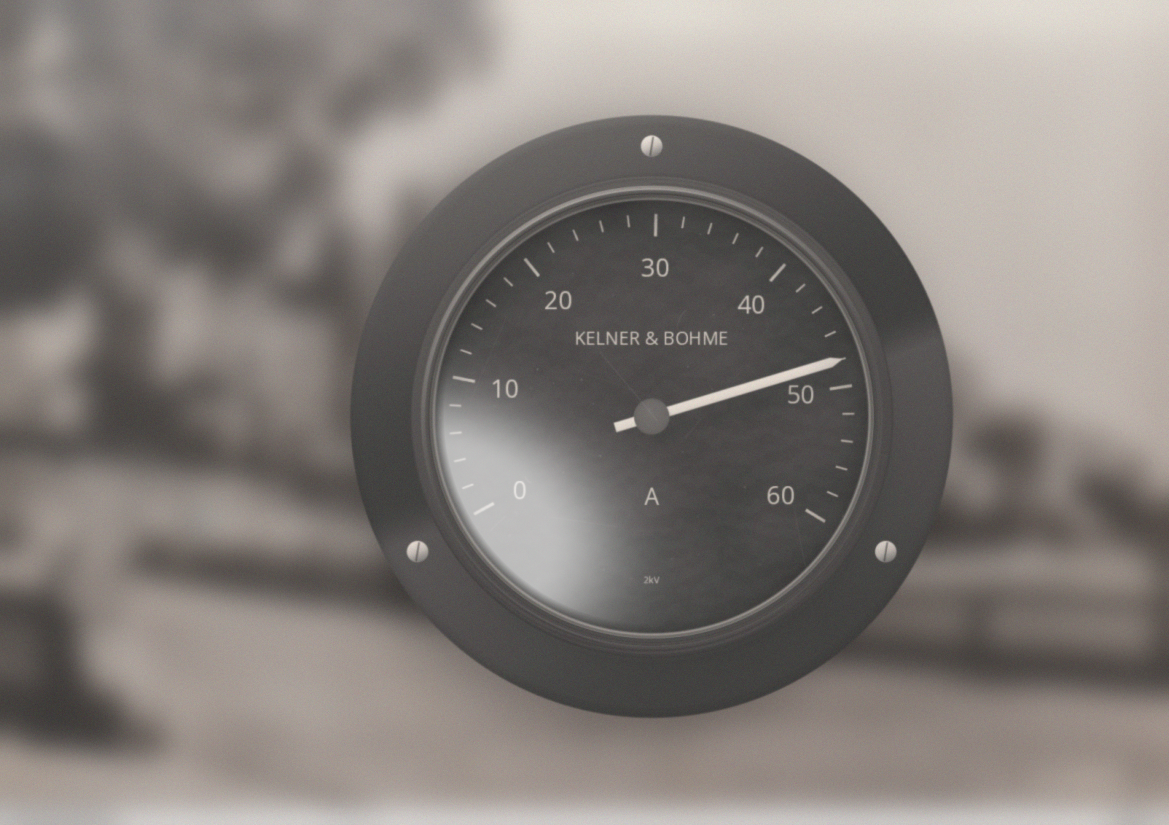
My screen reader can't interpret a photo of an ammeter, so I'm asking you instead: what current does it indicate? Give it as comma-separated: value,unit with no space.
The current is 48,A
